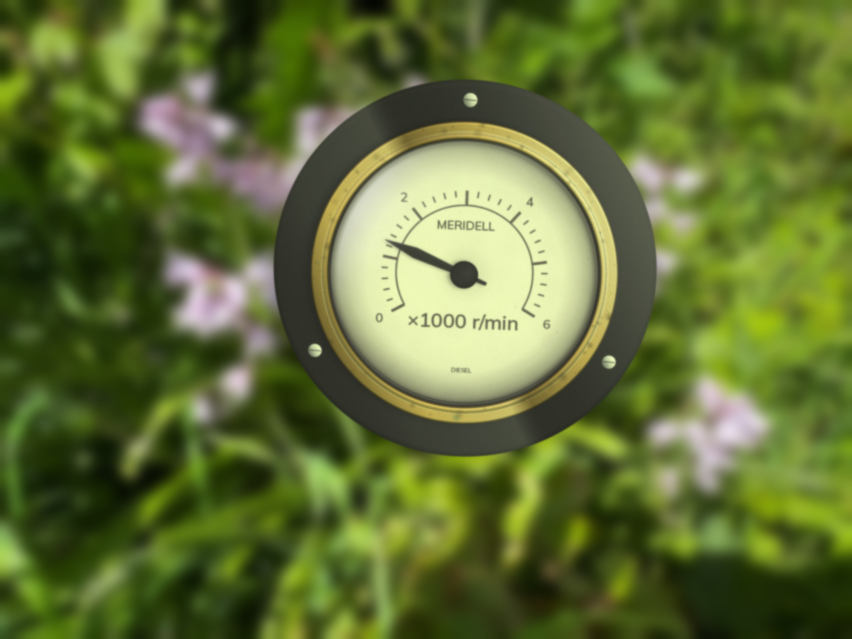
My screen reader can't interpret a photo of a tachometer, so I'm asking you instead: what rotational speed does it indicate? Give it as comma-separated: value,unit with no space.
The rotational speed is 1300,rpm
